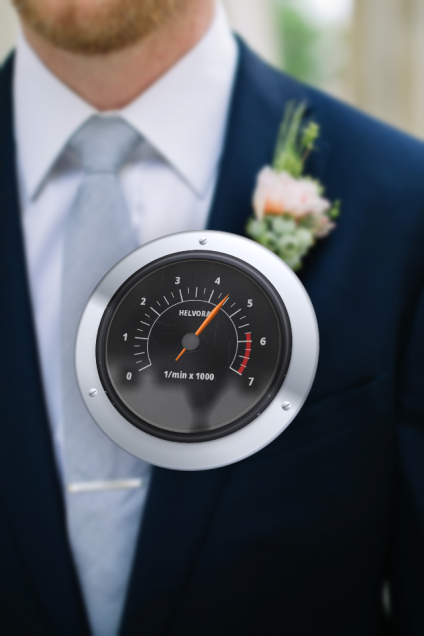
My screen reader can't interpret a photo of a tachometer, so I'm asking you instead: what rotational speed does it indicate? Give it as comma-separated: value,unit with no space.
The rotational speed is 4500,rpm
